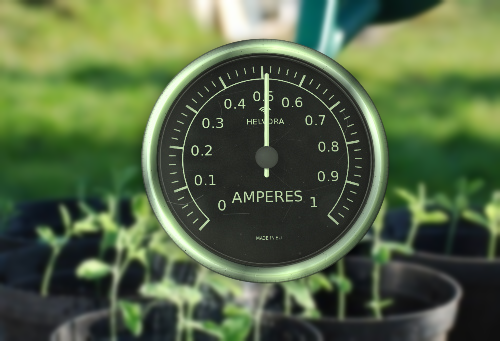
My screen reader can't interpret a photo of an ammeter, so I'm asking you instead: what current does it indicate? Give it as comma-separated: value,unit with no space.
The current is 0.51,A
